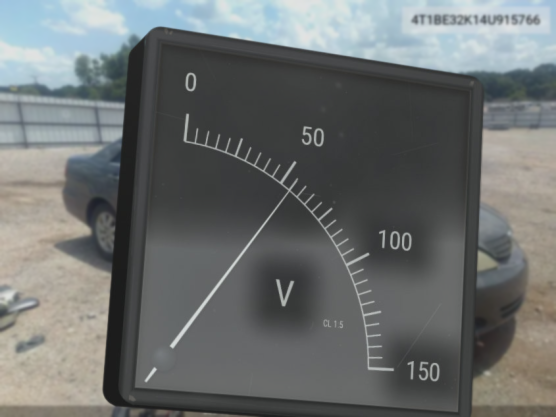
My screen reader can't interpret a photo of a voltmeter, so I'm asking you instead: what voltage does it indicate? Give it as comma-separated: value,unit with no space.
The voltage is 55,V
